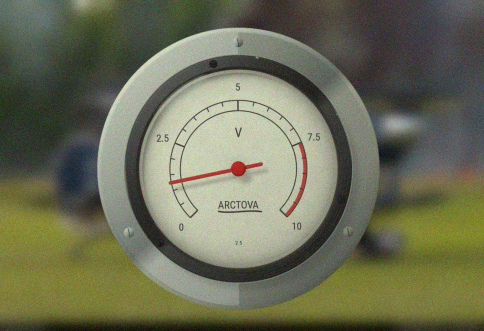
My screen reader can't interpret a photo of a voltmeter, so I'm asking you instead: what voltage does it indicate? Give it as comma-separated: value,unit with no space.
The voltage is 1.25,V
